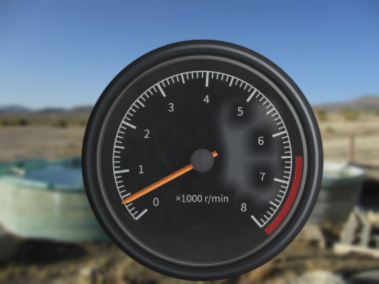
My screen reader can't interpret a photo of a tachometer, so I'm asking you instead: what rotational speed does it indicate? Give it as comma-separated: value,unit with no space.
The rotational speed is 400,rpm
